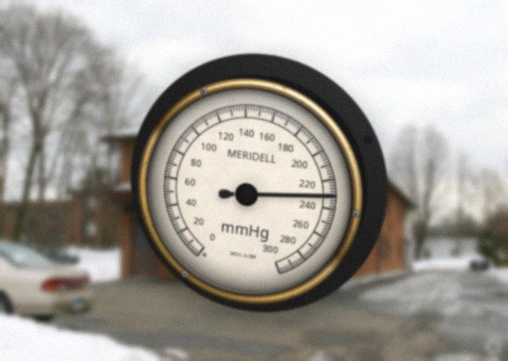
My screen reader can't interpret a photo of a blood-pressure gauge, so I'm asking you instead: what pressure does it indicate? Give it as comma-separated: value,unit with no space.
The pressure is 230,mmHg
